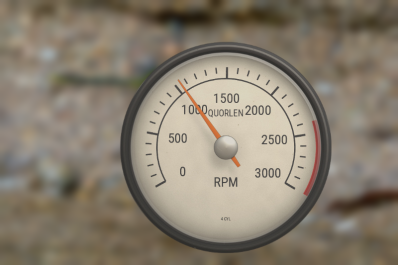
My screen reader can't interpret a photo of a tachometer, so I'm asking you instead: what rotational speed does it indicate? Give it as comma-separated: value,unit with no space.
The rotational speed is 1050,rpm
